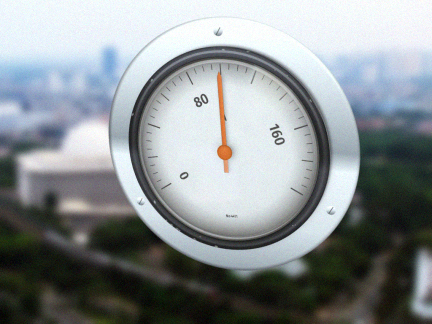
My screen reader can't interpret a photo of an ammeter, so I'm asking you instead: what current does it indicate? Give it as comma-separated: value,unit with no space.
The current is 100,A
